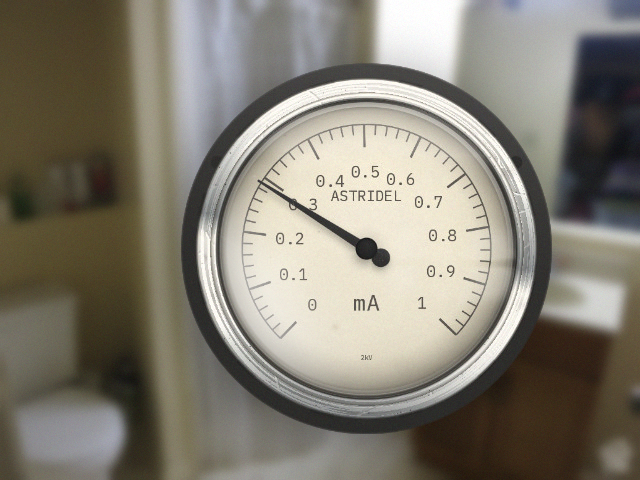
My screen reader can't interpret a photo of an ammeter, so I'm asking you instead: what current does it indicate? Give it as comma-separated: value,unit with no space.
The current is 0.29,mA
